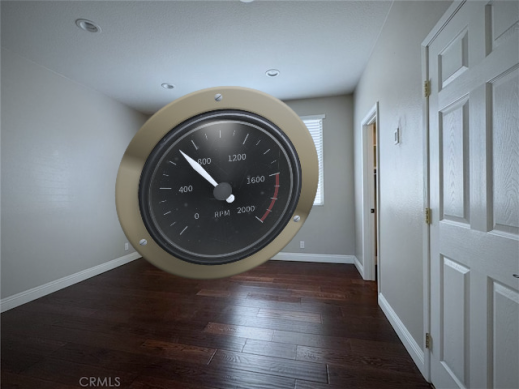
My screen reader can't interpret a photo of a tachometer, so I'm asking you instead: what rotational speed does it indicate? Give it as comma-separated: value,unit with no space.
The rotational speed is 700,rpm
